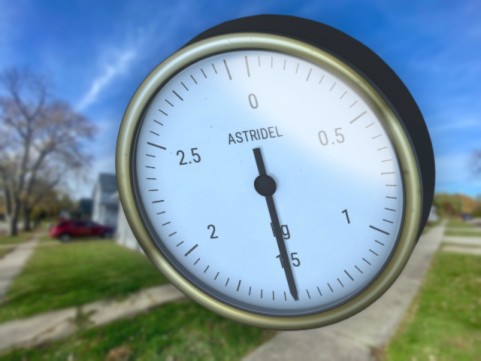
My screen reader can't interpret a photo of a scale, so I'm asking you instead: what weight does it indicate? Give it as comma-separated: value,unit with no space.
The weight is 1.5,kg
